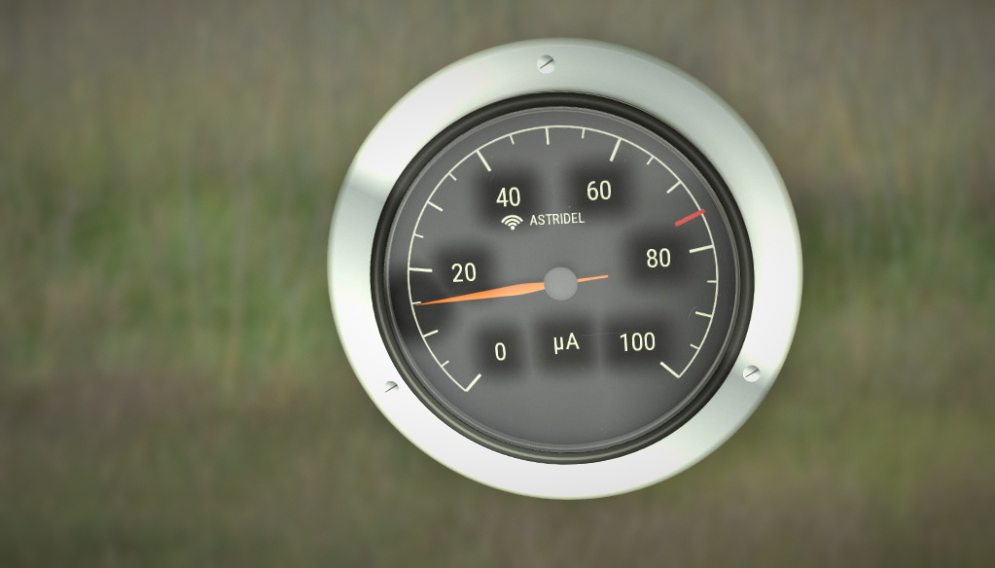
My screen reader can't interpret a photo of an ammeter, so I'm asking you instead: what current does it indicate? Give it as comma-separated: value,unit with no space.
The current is 15,µA
